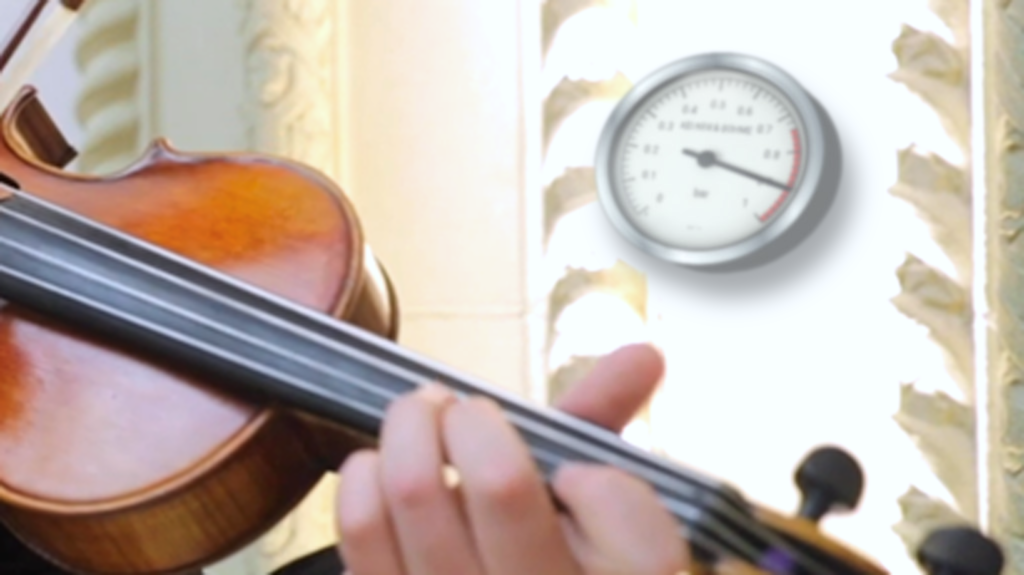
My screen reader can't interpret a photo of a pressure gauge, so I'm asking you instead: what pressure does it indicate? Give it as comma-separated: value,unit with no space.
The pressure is 0.9,bar
